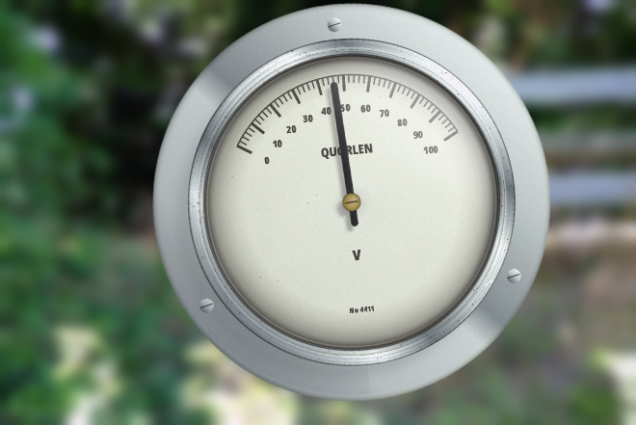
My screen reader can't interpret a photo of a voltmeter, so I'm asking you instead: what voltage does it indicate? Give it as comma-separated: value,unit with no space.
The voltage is 46,V
